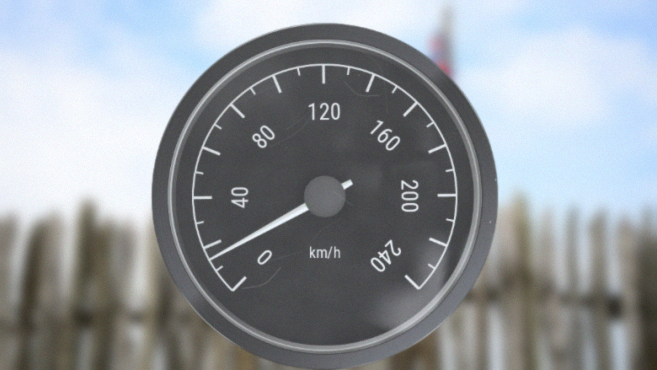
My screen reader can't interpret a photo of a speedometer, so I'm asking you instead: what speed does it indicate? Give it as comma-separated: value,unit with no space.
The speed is 15,km/h
